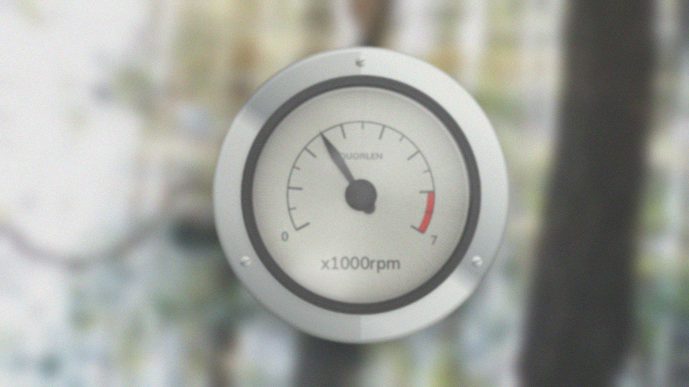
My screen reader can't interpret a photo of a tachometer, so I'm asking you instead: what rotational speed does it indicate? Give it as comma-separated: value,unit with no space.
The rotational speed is 2500,rpm
